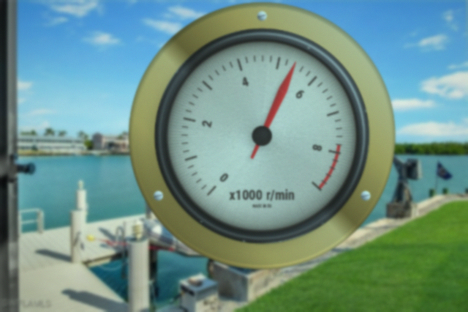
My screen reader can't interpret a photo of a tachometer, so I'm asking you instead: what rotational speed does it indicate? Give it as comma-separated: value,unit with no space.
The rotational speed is 5400,rpm
